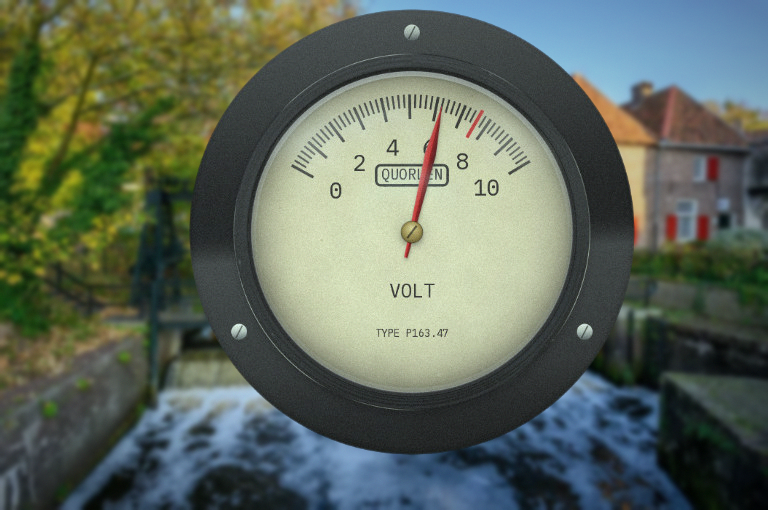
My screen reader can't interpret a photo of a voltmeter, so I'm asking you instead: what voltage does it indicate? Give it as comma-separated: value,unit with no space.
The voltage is 6.2,V
